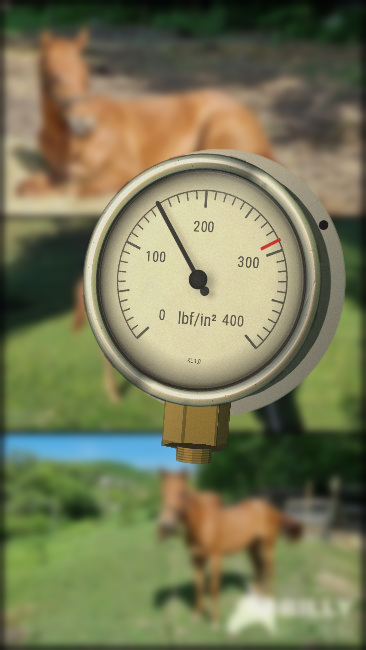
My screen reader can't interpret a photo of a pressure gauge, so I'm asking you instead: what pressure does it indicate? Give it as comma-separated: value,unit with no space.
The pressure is 150,psi
